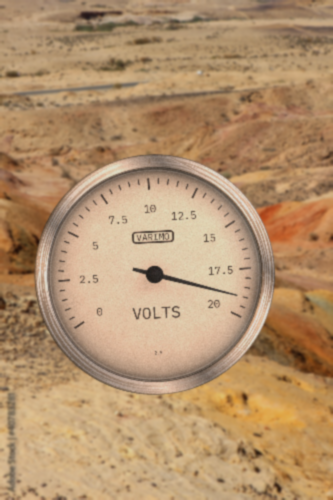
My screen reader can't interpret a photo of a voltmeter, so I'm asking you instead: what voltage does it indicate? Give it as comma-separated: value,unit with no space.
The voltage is 19,V
